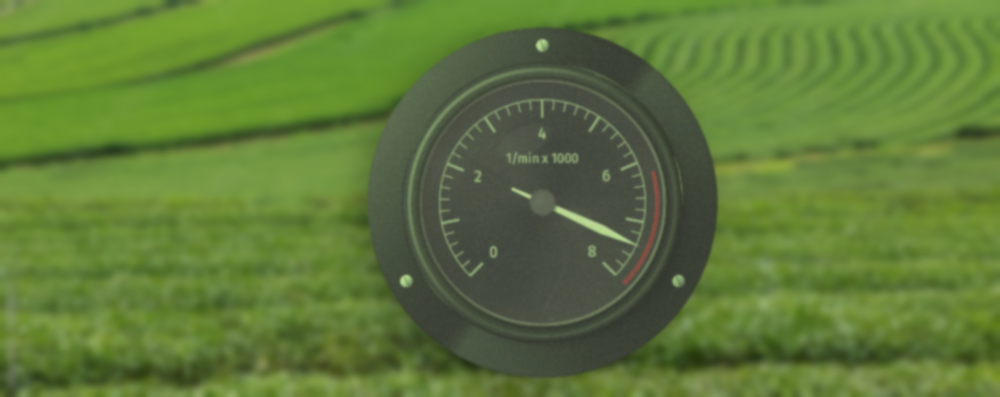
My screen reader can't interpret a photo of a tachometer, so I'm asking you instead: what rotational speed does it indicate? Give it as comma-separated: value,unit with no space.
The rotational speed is 7400,rpm
